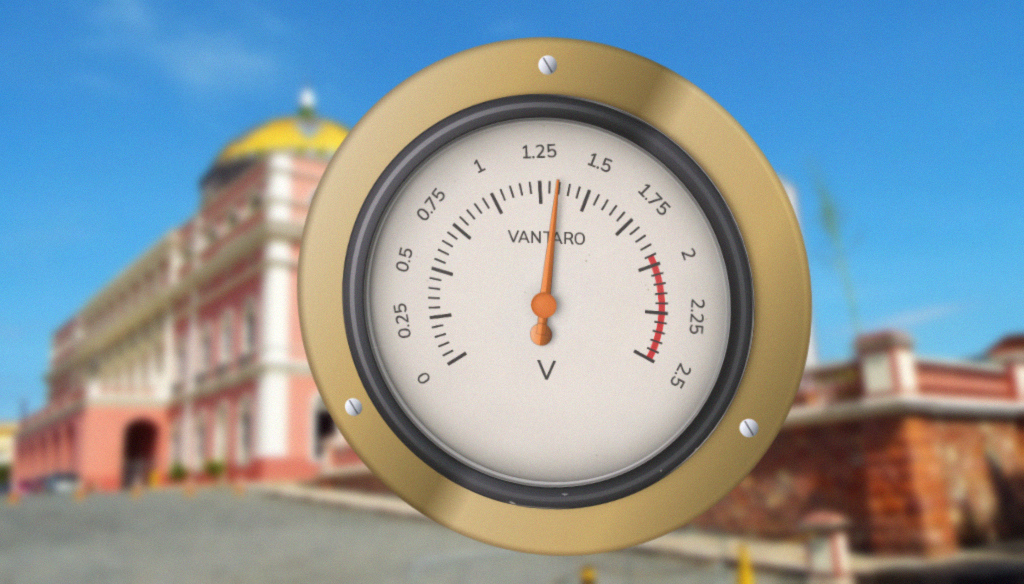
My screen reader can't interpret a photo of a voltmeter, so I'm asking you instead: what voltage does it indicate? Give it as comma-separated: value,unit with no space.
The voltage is 1.35,V
